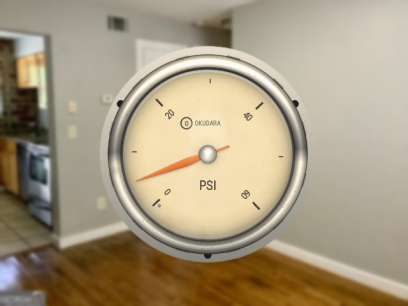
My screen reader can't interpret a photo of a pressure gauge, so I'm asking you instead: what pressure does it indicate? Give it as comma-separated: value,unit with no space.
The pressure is 5,psi
